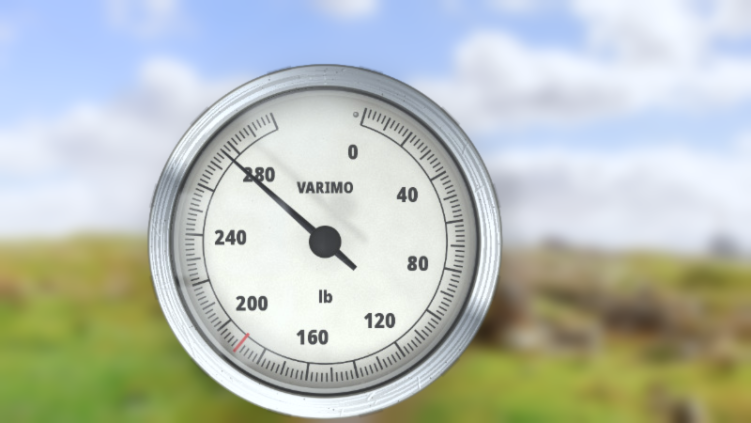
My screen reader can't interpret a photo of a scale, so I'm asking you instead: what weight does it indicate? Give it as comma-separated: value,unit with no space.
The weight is 276,lb
